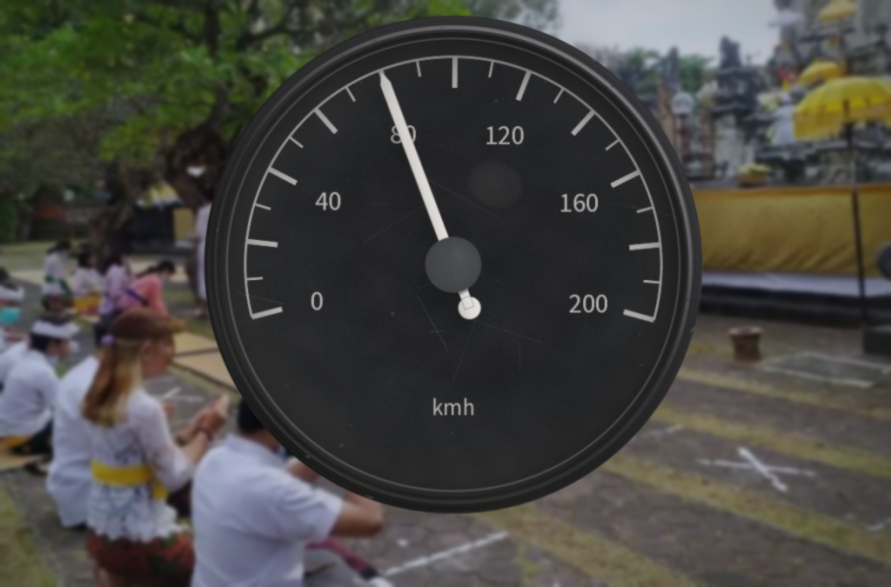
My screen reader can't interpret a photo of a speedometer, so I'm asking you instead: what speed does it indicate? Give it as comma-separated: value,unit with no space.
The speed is 80,km/h
